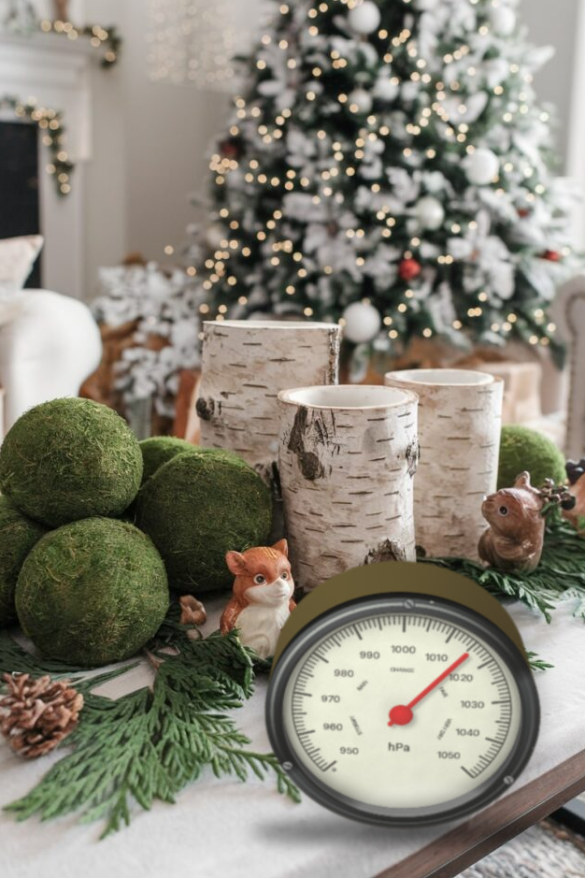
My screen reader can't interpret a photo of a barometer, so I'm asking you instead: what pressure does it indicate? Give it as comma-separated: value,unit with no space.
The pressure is 1015,hPa
